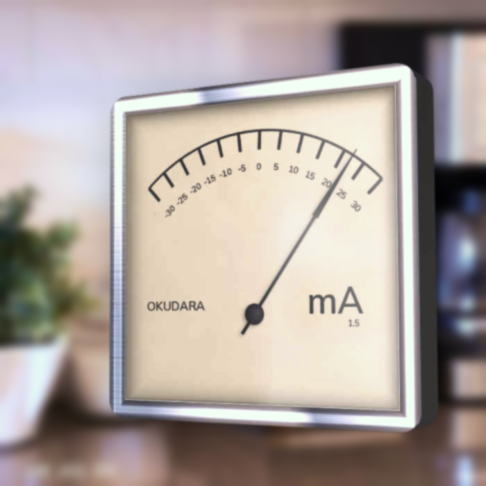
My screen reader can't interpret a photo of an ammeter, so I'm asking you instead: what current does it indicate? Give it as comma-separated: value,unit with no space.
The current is 22.5,mA
